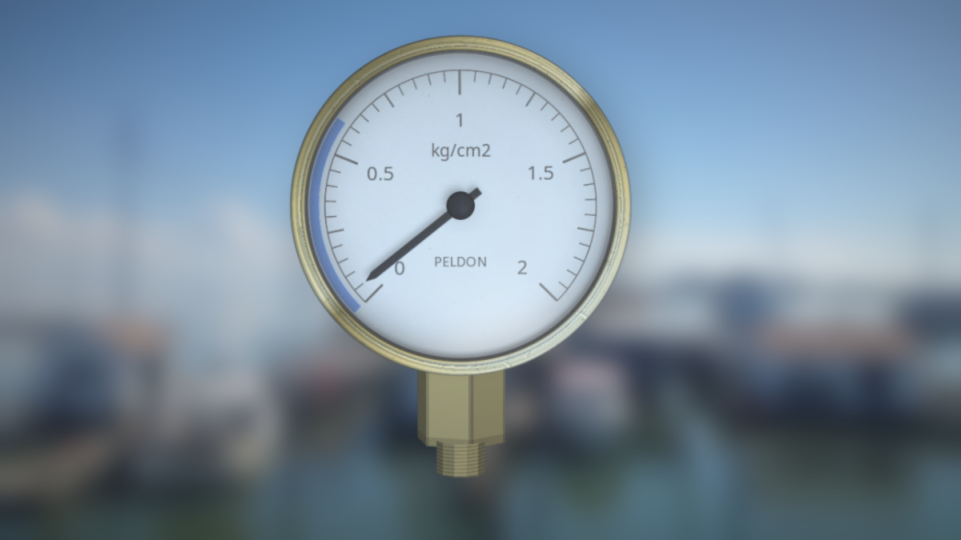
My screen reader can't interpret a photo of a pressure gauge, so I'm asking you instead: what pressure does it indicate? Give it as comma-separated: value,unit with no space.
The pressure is 0.05,kg/cm²
